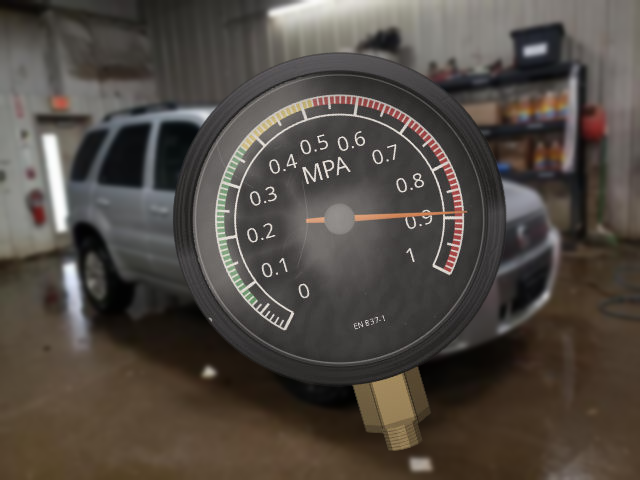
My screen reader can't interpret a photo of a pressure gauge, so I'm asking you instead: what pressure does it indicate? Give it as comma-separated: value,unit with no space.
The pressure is 0.89,MPa
